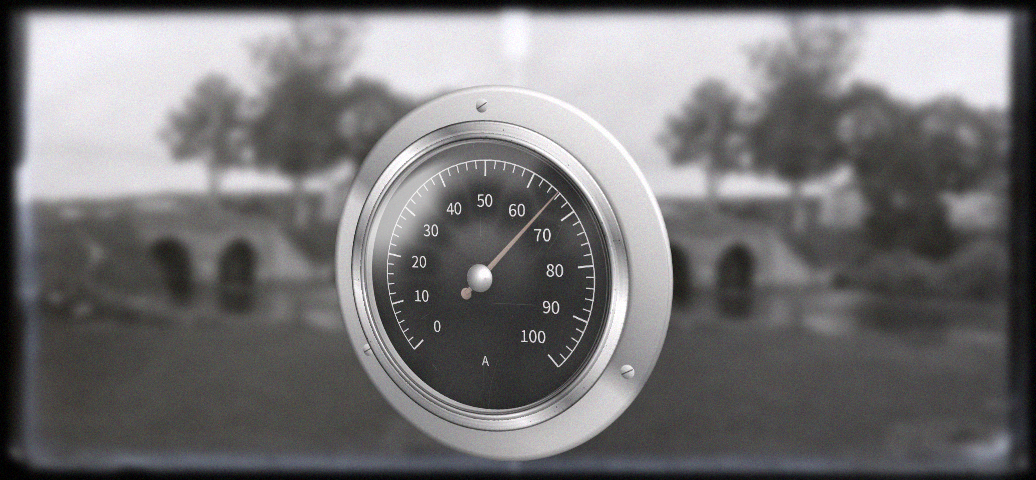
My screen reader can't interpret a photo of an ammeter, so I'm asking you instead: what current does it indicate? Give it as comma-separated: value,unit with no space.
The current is 66,A
